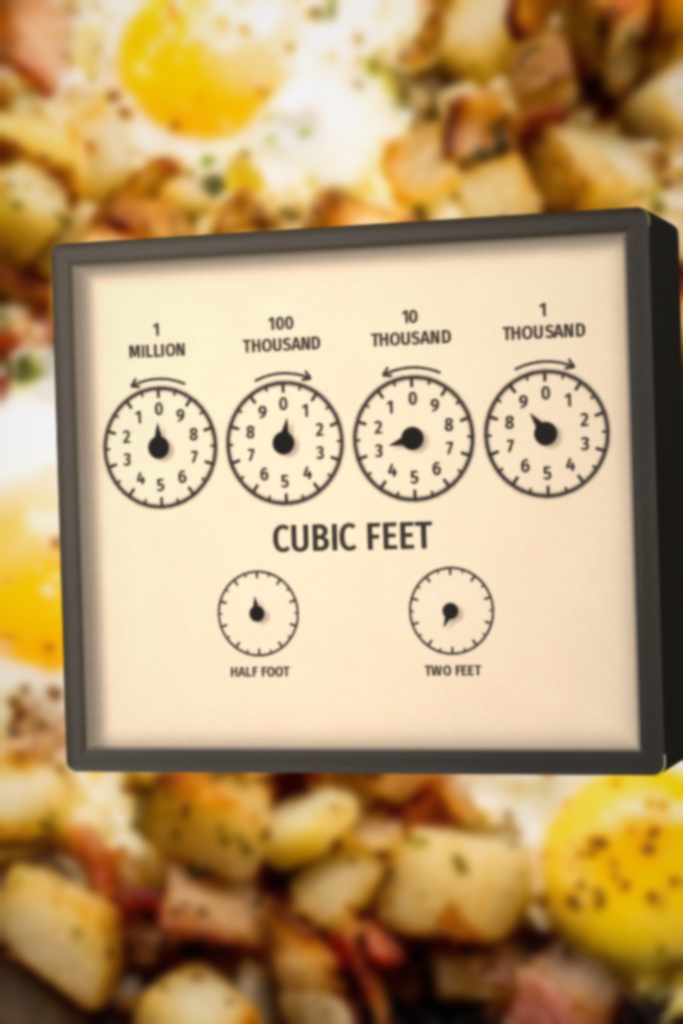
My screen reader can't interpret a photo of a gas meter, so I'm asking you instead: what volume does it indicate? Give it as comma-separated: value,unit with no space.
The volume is 2900,ft³
